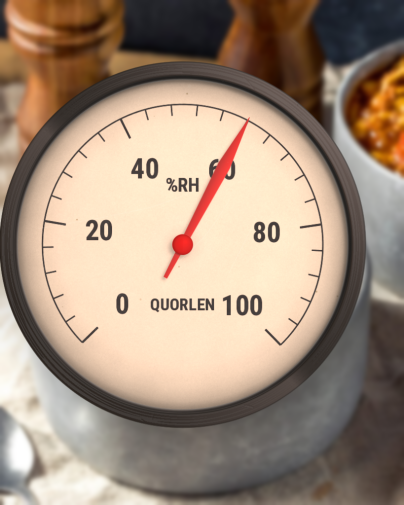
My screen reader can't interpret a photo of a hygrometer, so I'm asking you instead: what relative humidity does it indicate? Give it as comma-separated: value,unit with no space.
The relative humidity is 60,%
